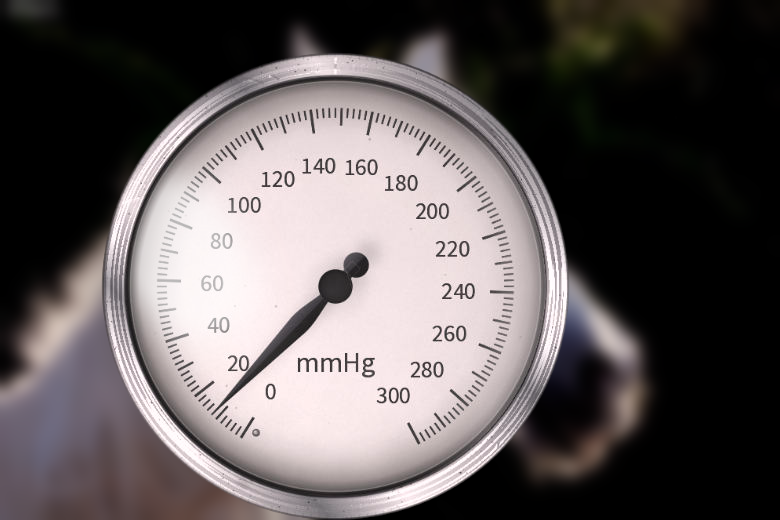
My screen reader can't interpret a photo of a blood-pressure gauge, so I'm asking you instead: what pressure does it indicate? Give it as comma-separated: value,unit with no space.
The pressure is 12,mmHg
